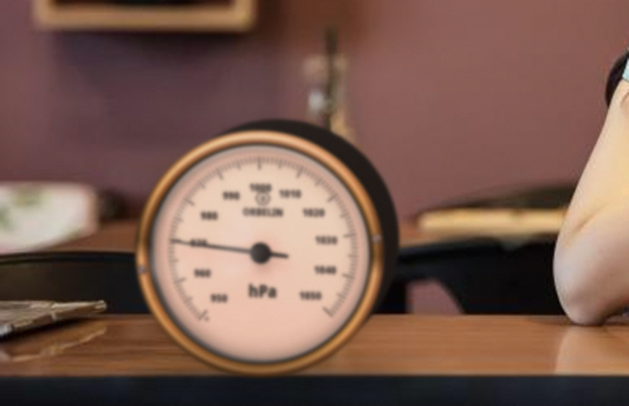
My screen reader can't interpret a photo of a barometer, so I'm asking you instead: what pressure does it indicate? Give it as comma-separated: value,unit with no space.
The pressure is 970,hPa
